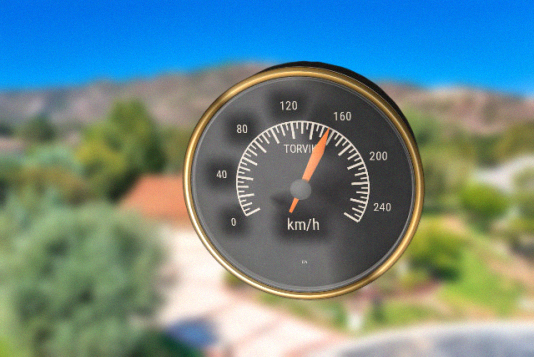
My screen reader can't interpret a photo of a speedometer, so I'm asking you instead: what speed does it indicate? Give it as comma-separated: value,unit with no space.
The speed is 155,km/h
